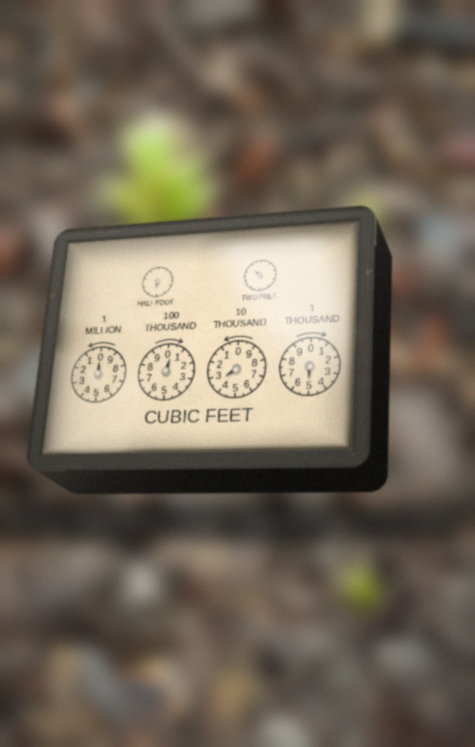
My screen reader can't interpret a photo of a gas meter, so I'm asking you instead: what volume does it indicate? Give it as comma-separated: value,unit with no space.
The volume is 3500,ft³
